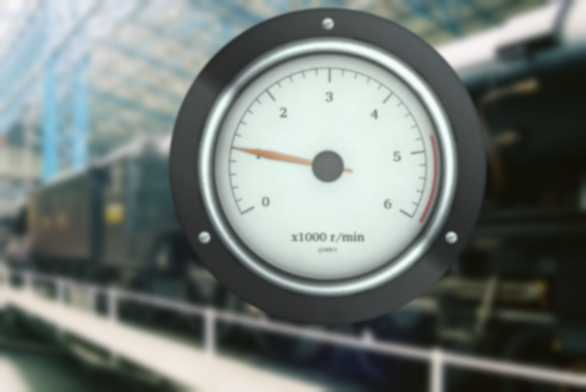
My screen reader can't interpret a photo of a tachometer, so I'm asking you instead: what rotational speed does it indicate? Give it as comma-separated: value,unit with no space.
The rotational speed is 1000,rpm
